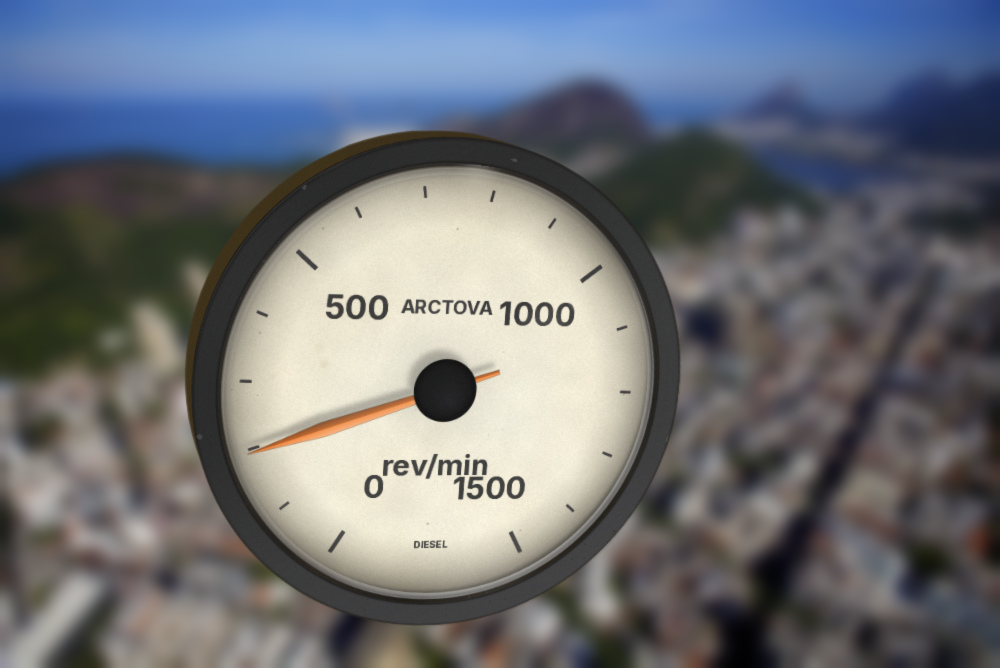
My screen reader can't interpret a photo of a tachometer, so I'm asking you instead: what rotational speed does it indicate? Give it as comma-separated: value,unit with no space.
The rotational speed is 200,rpm
